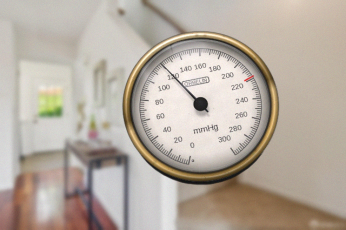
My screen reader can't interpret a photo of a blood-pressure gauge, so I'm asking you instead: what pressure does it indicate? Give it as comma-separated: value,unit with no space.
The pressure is 120,mmHg
